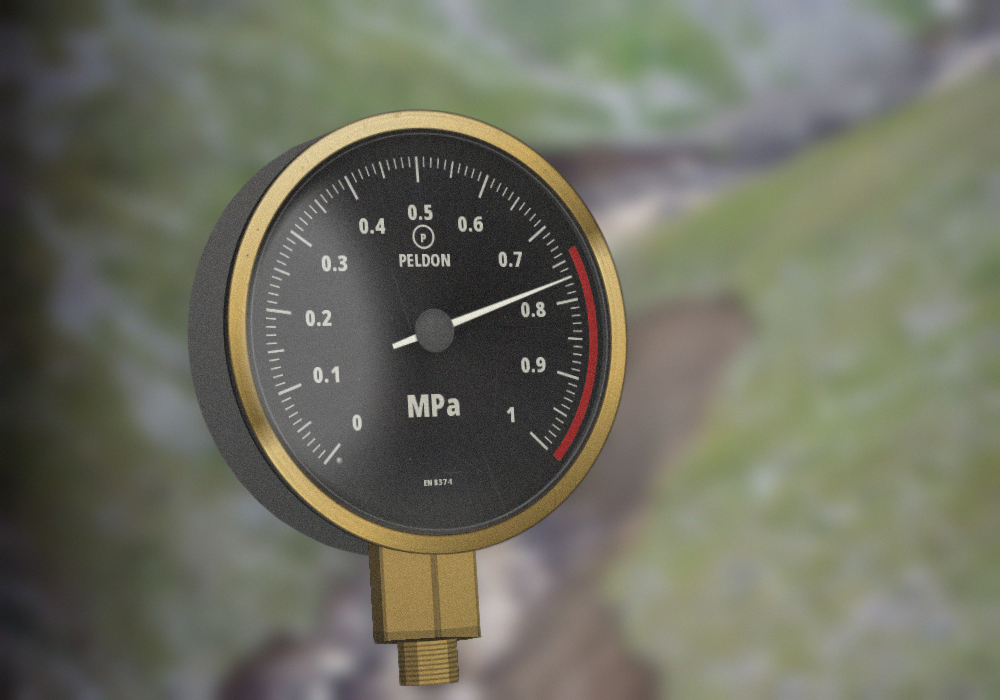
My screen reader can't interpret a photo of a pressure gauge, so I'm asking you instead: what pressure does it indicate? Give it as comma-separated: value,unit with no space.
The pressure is 0.77,MPa
